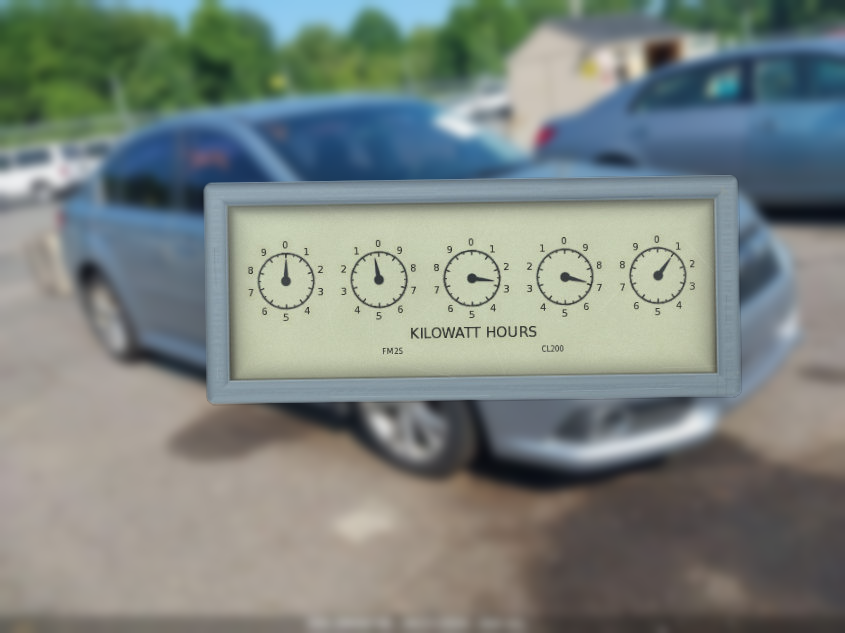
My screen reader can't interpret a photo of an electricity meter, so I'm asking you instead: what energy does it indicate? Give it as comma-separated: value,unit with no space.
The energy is 271,kWh
